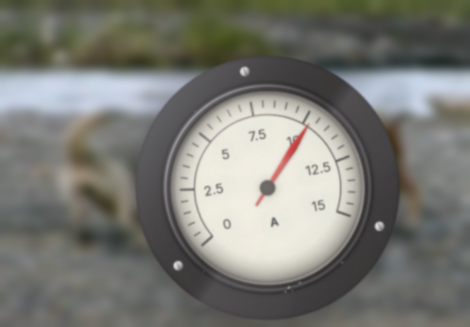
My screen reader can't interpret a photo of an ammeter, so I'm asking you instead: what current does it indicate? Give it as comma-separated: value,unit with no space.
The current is 10.25,A
